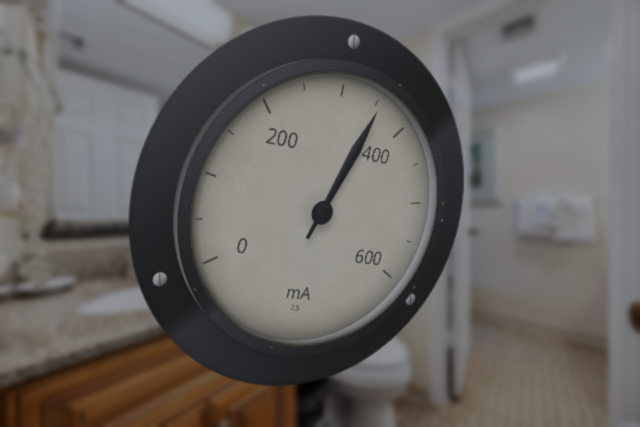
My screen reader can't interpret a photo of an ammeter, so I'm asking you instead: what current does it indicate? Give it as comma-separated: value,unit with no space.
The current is 350,mA
